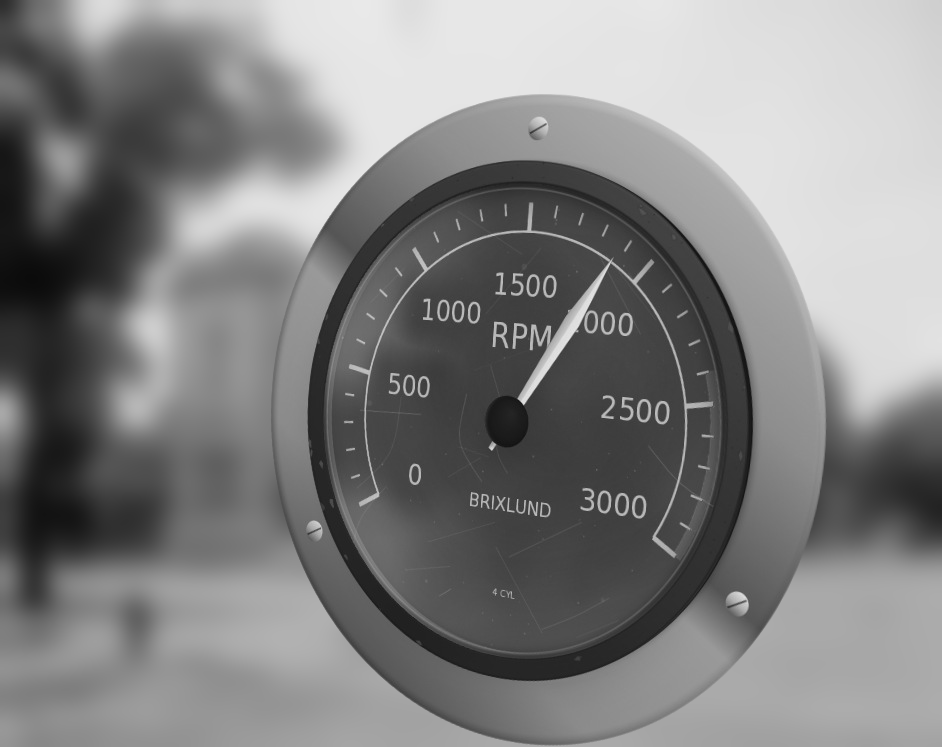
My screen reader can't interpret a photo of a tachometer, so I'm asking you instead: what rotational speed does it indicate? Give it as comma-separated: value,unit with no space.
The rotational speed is 1900,rpm
